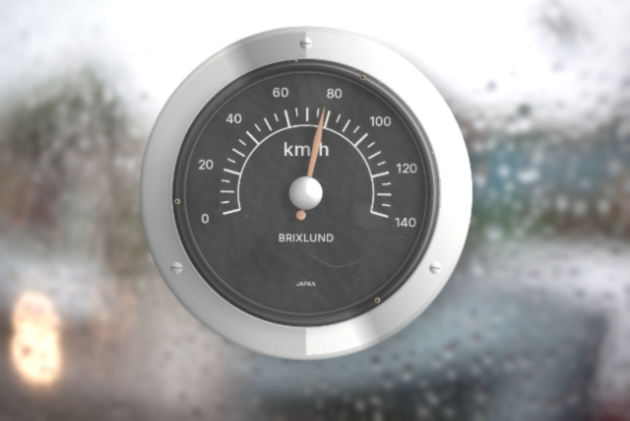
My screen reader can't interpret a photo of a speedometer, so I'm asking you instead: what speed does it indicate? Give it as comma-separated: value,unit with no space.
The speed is 77.5,km/h
